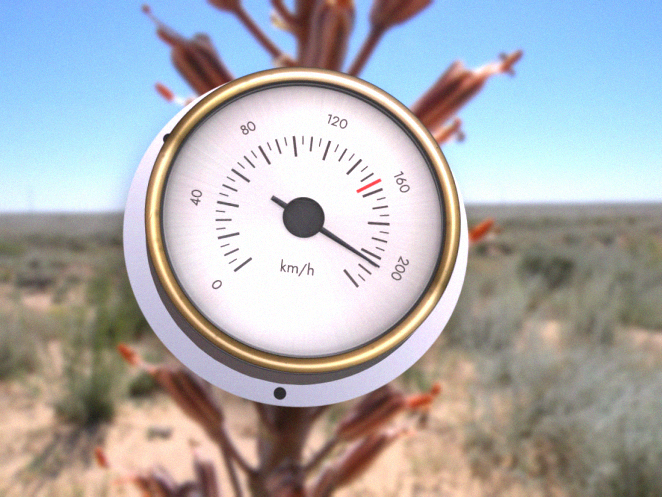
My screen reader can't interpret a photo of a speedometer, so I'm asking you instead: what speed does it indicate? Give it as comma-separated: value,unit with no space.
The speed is 205,km/h
